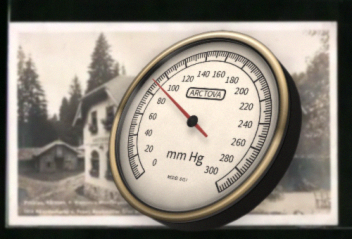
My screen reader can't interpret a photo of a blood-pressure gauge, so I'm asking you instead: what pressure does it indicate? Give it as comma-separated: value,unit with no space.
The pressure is 90,mmHg
